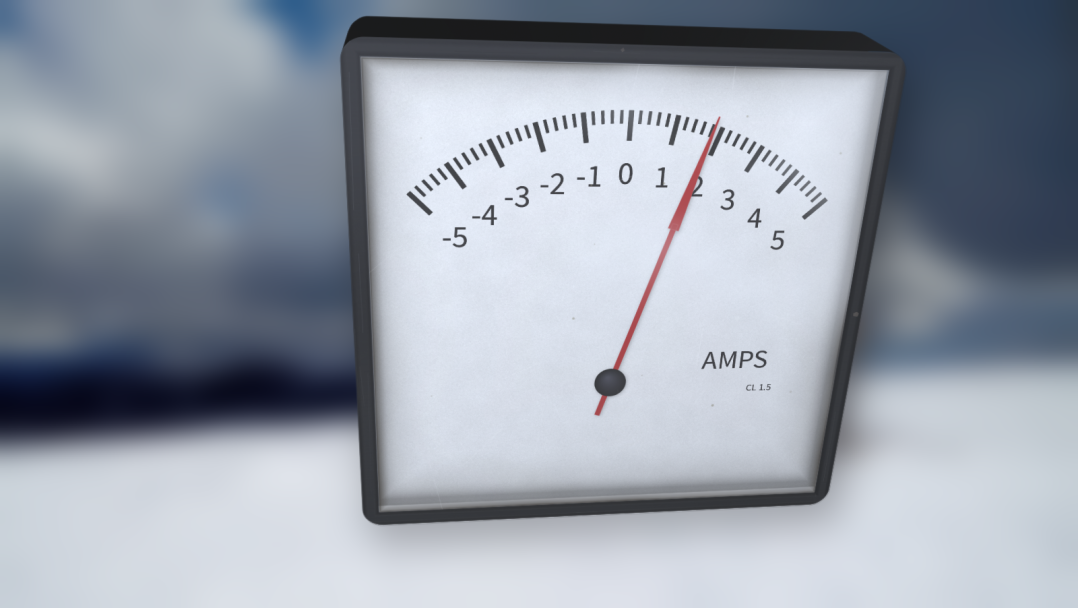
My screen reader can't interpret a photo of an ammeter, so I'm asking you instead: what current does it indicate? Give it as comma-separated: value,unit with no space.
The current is 1.8,A
